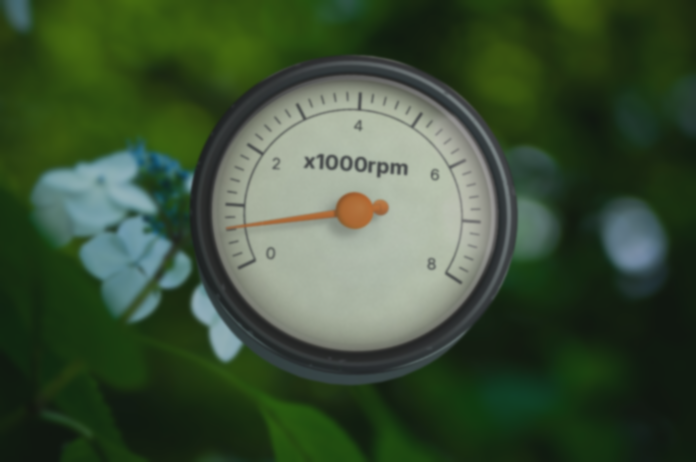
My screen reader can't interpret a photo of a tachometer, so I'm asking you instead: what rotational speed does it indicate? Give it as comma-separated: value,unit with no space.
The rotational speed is 600,rpm
